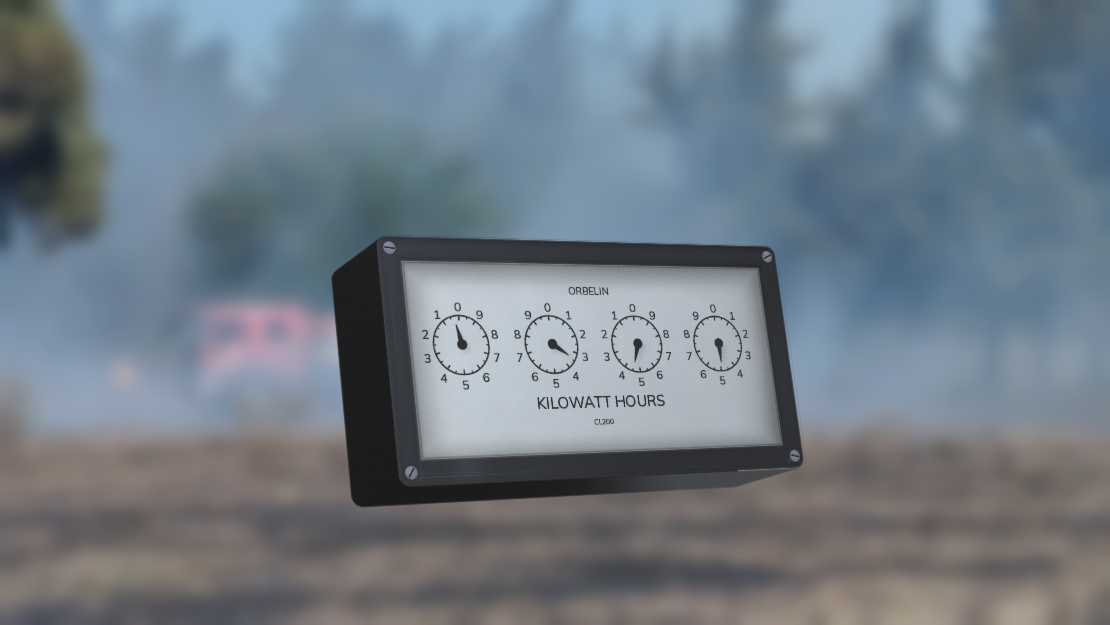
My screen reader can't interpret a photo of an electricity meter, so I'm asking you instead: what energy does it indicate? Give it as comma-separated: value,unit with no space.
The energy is 345,kWh
